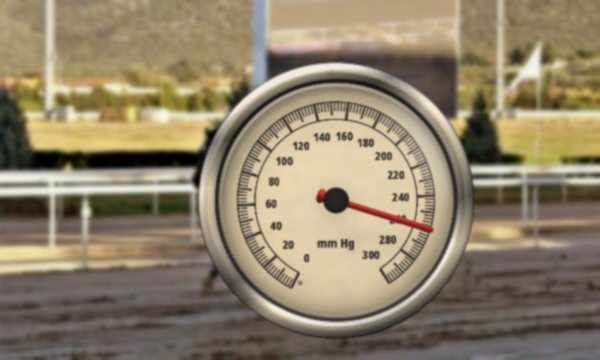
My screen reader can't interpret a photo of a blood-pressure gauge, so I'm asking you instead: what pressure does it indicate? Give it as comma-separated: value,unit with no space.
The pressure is 260,mmHg
